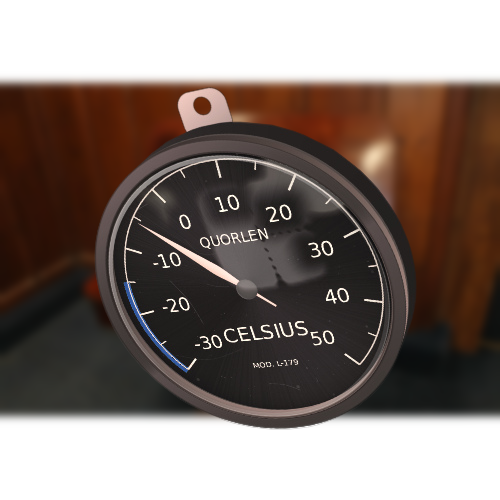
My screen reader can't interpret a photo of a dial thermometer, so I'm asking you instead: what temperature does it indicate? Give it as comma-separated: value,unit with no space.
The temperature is -5,°C
